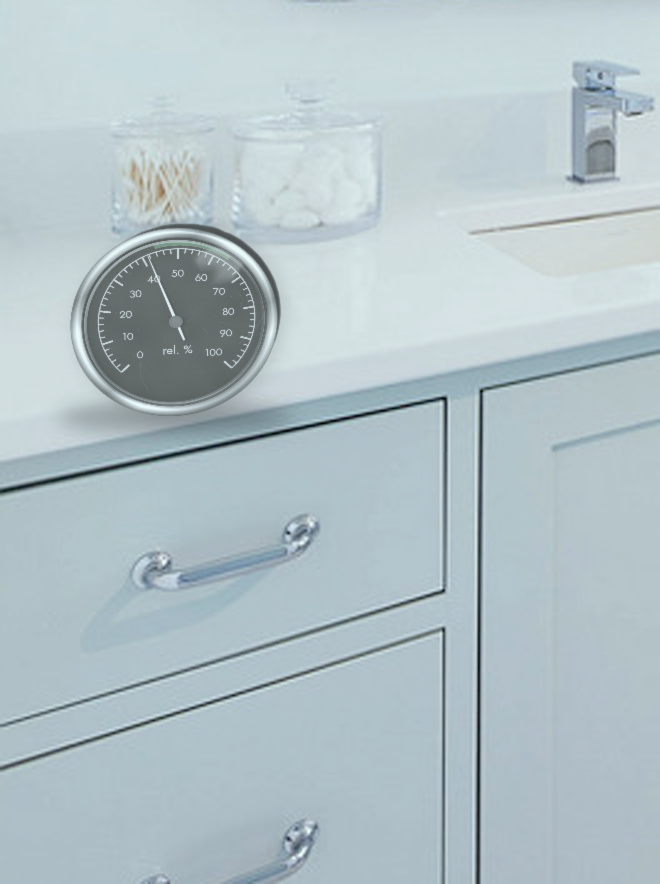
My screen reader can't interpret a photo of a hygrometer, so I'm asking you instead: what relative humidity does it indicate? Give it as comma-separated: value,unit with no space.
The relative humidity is 42,%
